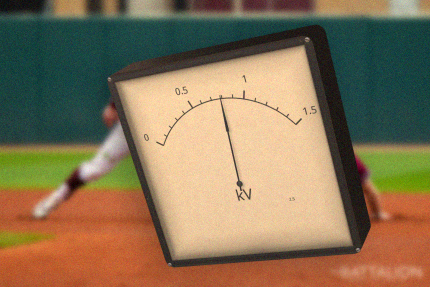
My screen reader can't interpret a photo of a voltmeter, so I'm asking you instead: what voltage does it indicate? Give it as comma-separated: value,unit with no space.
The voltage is 0.8,kV
